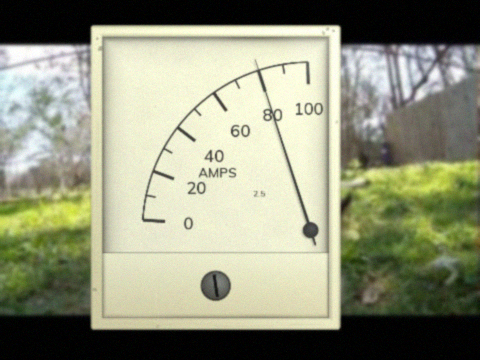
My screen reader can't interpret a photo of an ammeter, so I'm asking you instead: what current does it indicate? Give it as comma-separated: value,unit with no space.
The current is 80,A
